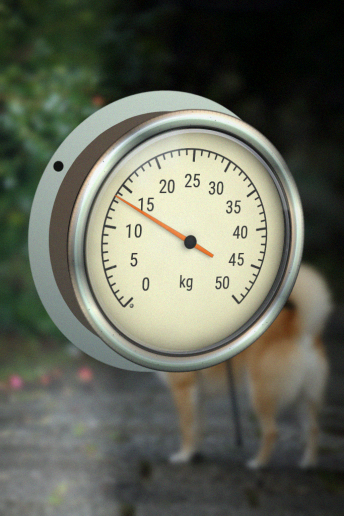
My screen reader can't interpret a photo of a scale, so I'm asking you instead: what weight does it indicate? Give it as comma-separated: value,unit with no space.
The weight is 13.5,kg
